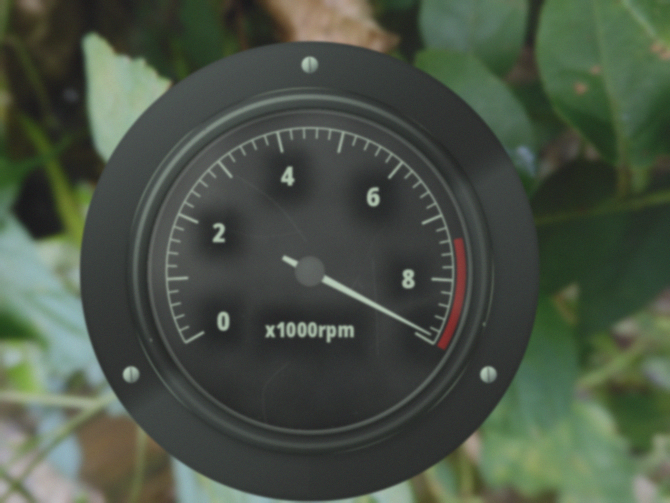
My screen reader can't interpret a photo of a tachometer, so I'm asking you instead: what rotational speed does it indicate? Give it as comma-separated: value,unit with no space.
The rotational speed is 8900,rpm
